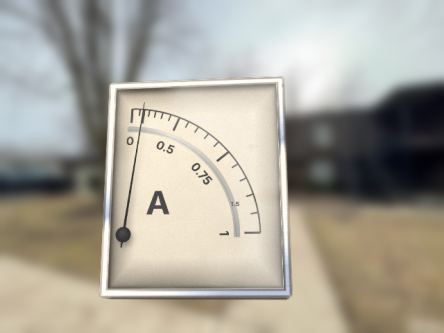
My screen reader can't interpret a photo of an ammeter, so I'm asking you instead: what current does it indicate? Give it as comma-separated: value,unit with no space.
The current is 0.25,A
